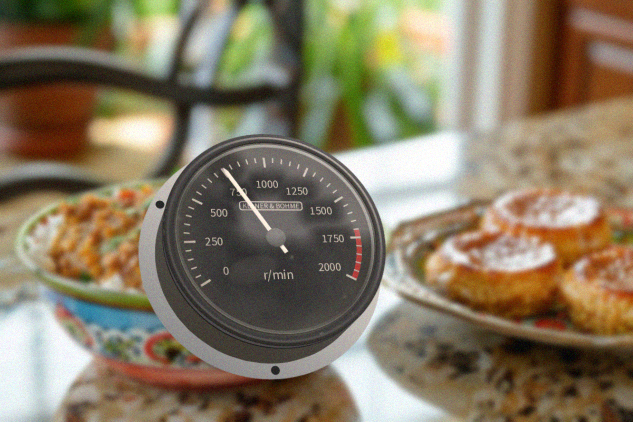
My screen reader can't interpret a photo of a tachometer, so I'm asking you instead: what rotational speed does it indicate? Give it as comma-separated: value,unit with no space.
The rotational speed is 750,rpm
